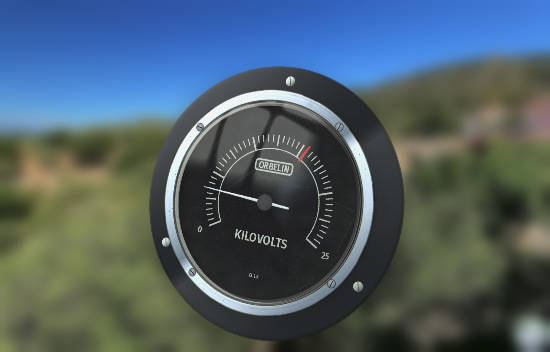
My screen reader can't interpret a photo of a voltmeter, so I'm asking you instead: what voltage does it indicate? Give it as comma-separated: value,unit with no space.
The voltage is 3.5,kV
